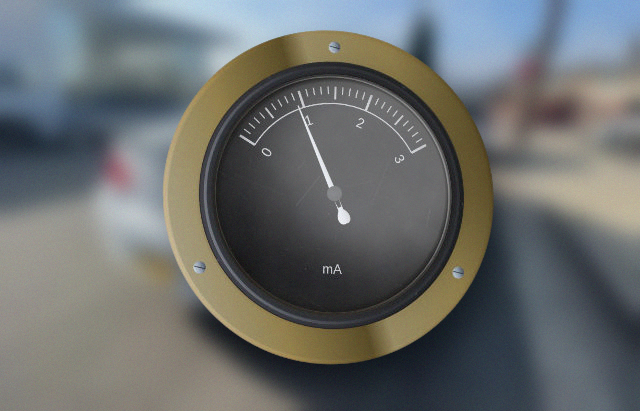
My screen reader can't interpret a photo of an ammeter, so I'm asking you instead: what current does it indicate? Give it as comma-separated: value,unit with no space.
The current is 0.9,mA
